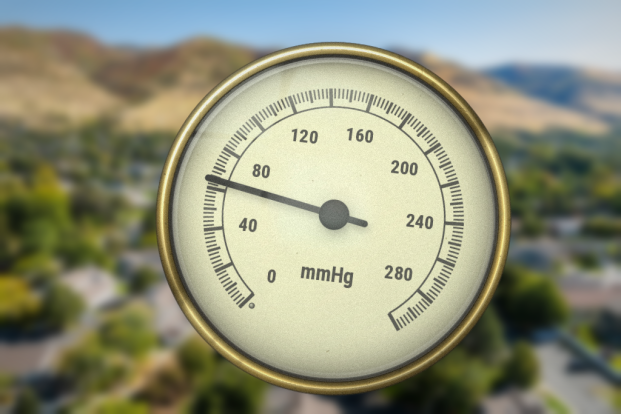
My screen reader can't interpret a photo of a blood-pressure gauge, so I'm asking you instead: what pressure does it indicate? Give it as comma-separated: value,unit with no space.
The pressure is 64,mmHg
